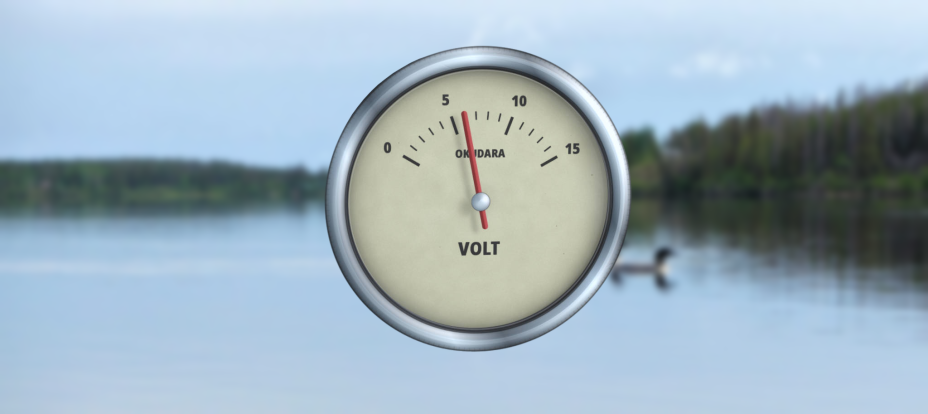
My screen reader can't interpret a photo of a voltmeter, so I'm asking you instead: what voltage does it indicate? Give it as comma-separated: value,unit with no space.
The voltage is 6,V
